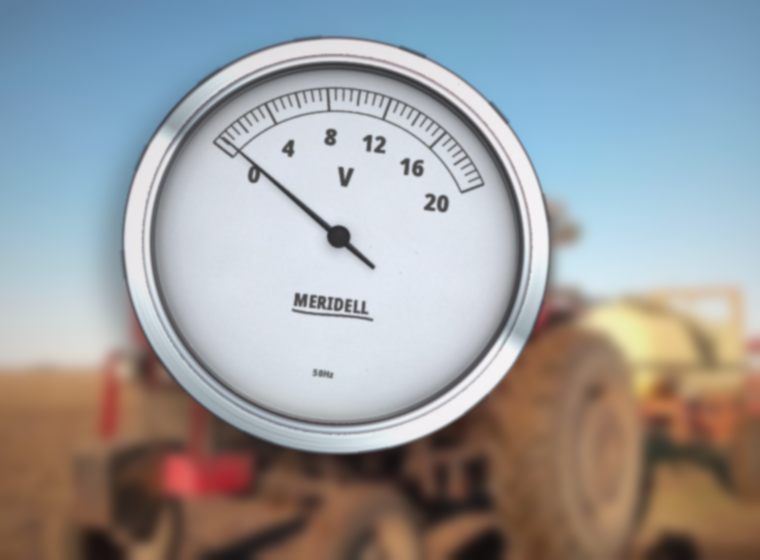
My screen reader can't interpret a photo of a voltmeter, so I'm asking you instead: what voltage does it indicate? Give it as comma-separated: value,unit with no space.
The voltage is 0.5,V
